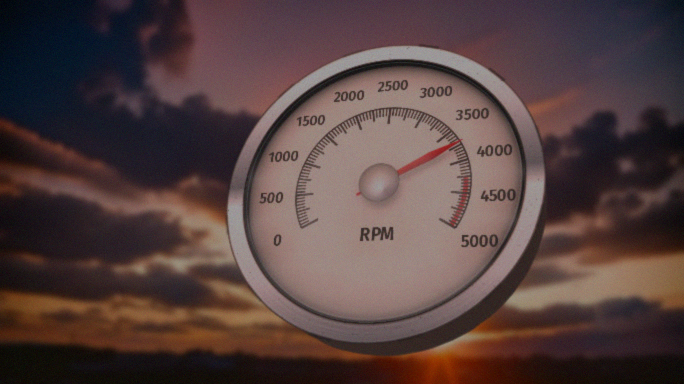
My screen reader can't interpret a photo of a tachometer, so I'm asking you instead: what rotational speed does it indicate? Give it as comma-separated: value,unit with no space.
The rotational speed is 3750,rpm
